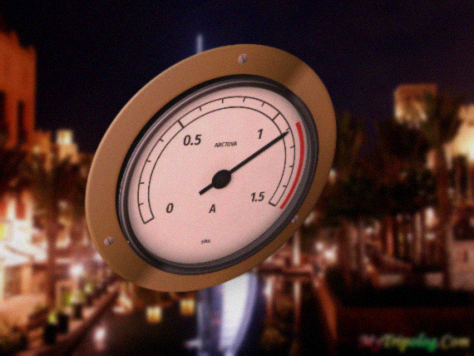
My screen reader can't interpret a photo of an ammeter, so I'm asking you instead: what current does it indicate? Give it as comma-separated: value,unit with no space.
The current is 1.1,A
